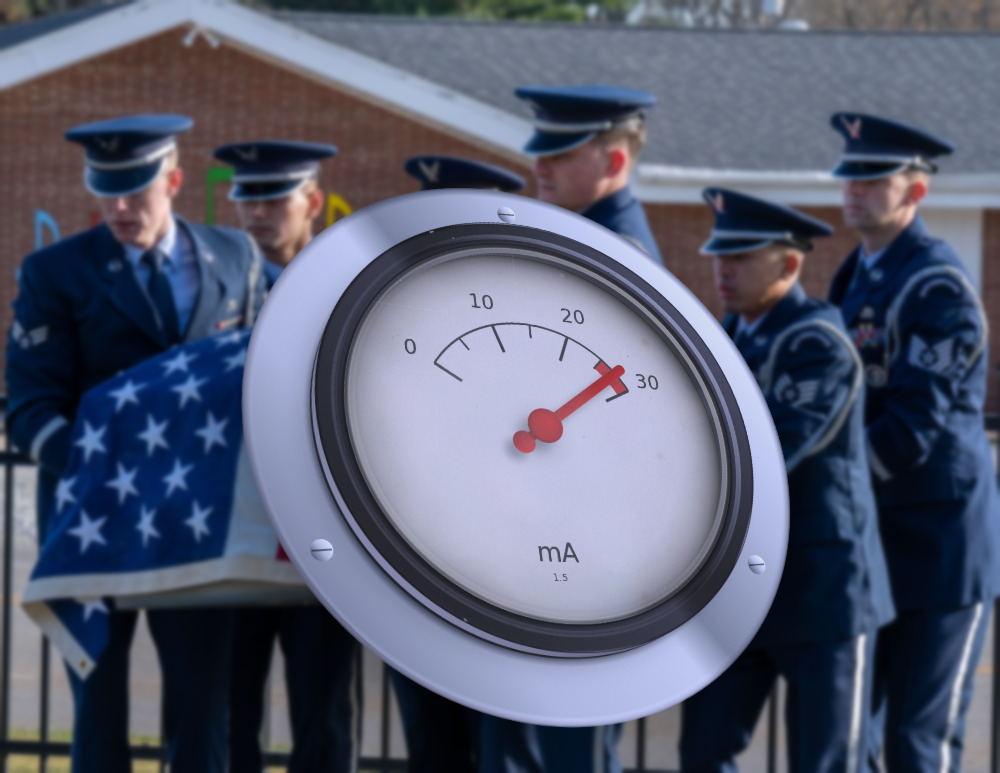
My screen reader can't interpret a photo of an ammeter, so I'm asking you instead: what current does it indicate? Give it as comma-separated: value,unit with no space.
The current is 27.5,mA
